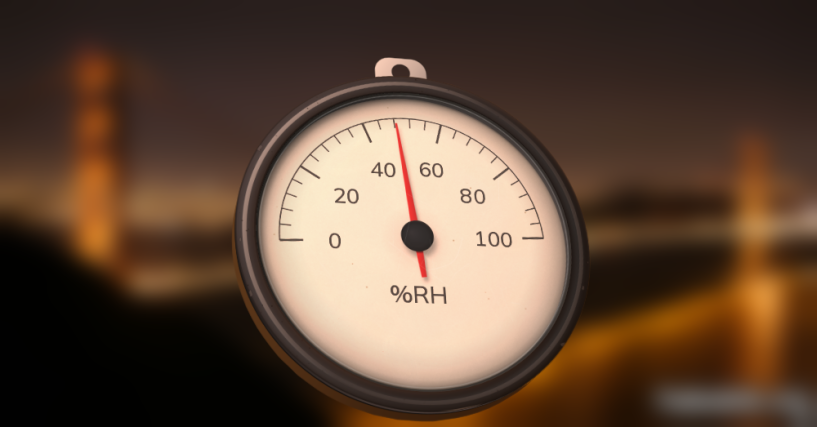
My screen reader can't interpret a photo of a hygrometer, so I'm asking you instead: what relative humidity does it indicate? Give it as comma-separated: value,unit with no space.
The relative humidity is 48,%
